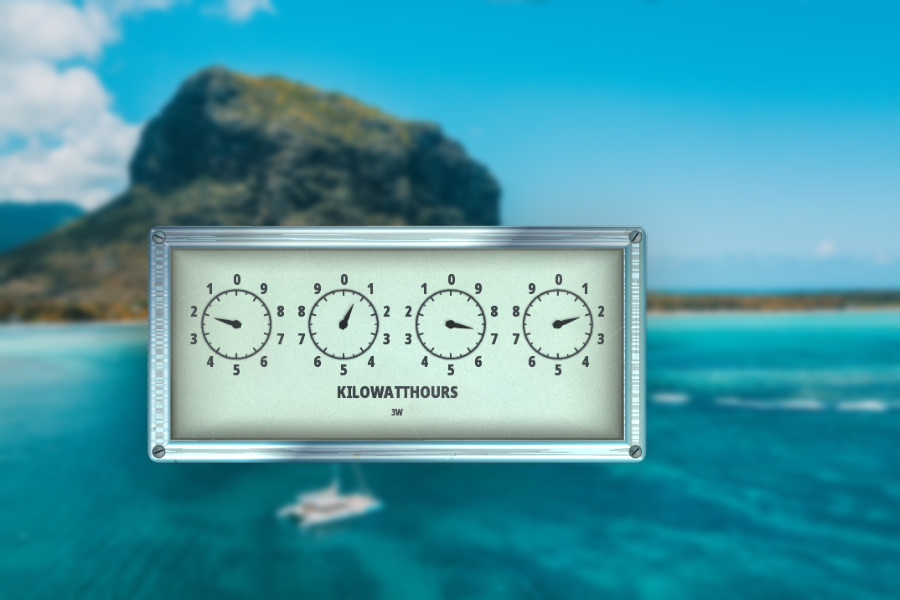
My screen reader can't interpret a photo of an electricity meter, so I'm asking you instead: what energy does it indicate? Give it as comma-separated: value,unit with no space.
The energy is 2072,kWh
